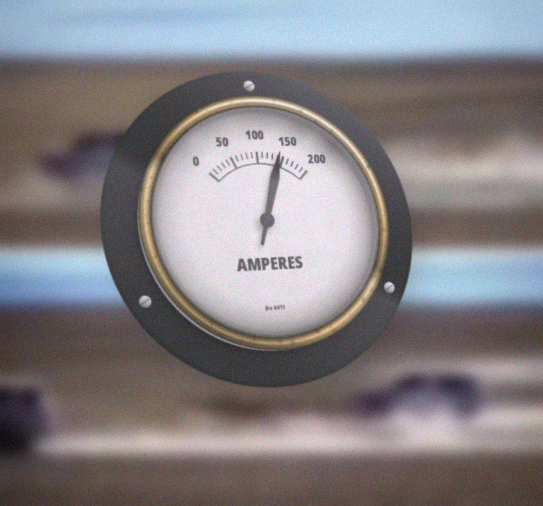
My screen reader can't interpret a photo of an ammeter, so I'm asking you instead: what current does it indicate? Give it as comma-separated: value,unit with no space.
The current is 140,A
